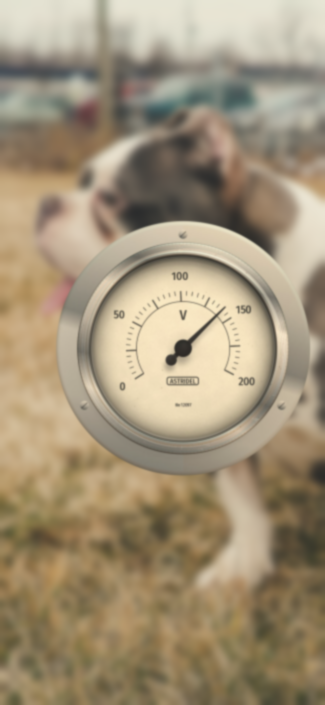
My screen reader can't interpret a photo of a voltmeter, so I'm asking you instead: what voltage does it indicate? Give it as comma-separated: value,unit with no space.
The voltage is 140,V
